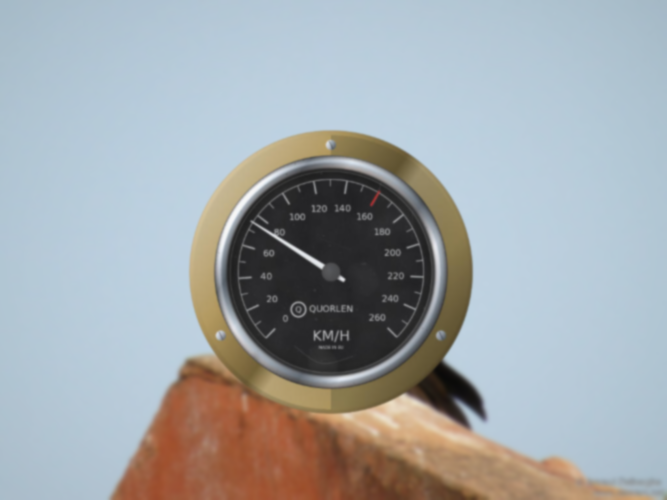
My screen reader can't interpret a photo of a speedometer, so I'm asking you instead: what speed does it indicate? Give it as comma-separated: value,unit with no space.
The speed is 75,km/h
